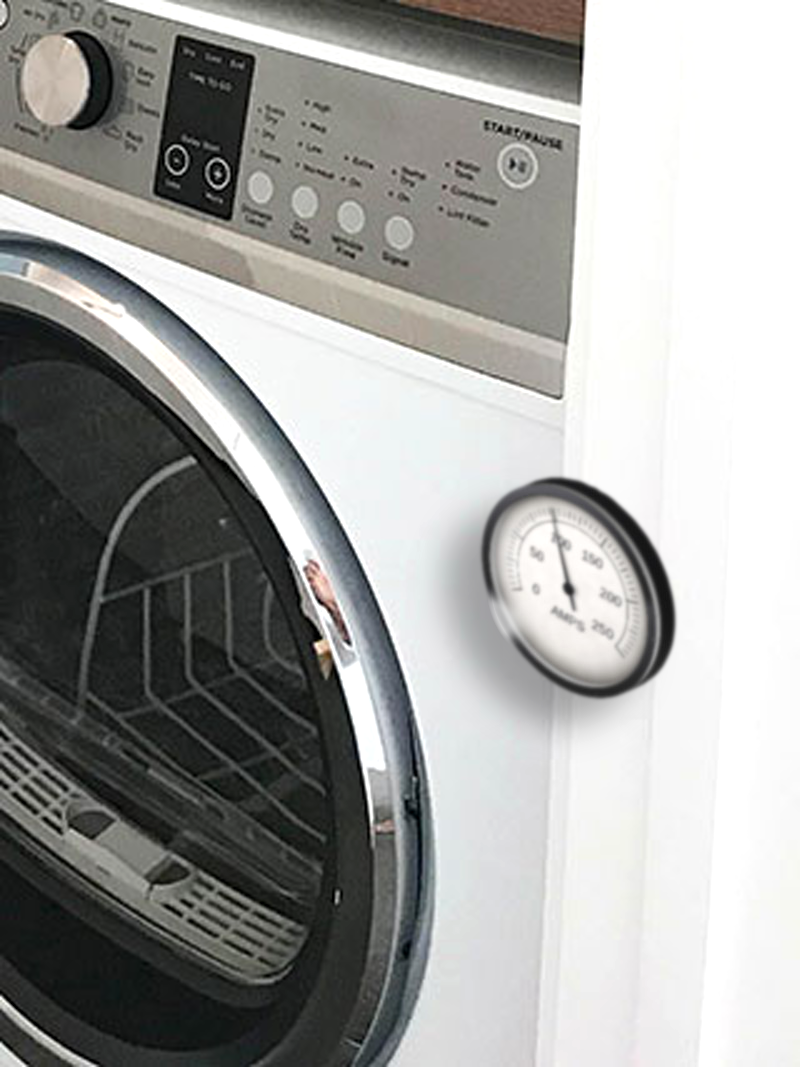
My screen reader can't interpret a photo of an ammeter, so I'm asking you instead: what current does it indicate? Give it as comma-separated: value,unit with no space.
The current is 100,A
